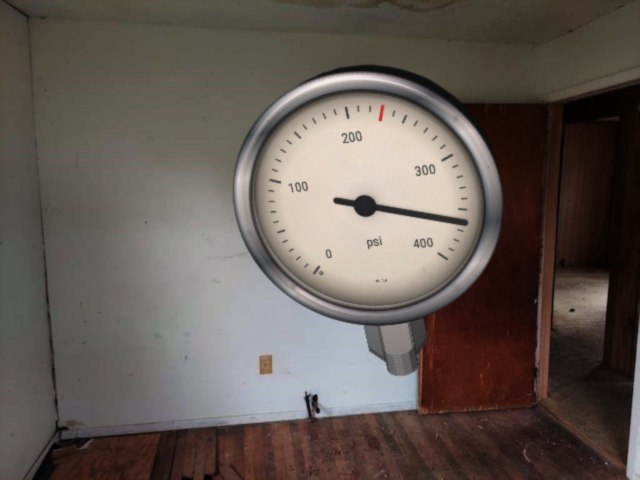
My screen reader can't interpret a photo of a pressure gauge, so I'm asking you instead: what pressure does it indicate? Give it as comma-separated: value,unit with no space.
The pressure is 360,psi
